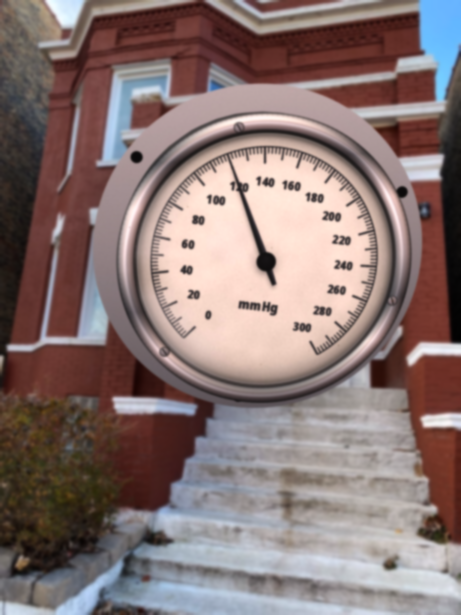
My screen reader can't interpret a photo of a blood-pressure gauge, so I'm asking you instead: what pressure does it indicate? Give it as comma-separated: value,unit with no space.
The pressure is 120,mmHg
